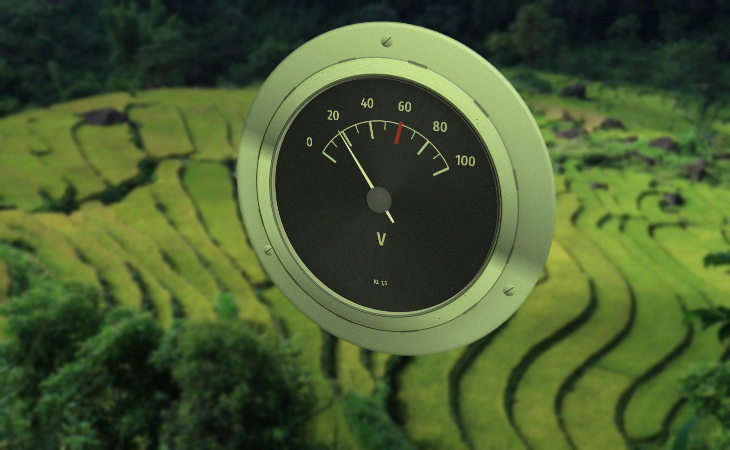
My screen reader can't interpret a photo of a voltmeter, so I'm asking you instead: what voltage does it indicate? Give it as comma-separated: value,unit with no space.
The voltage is 20,V
